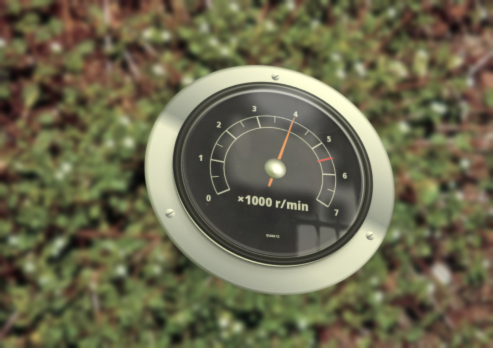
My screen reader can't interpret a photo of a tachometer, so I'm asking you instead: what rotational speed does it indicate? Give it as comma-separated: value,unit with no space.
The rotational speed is 4000,rpm
